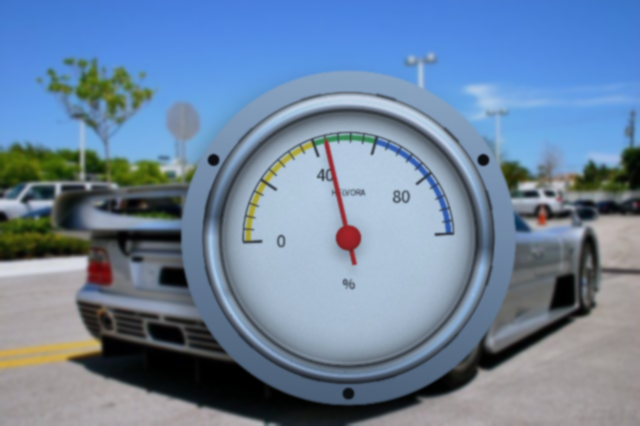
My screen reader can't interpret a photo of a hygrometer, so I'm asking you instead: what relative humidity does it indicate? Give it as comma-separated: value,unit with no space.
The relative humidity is 44,%
